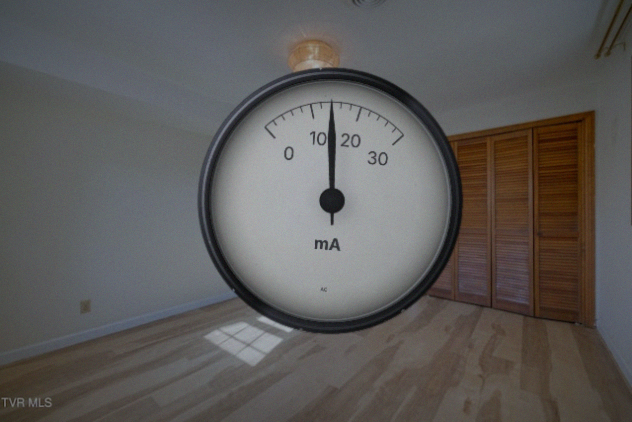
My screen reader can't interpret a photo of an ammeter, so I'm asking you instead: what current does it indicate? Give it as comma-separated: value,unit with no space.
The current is 14,mA
